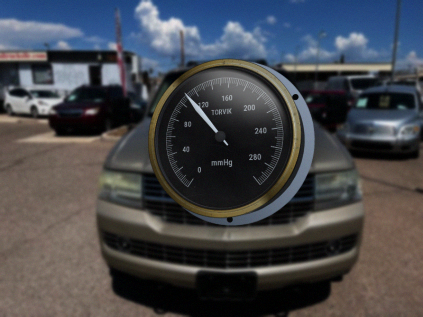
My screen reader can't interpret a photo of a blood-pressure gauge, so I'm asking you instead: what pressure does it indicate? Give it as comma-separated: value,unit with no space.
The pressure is 110,mmHg
